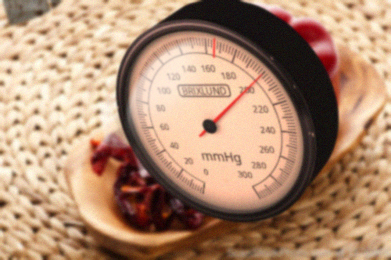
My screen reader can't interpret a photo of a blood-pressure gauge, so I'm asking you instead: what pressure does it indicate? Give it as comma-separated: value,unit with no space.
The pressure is 200,mmHg
